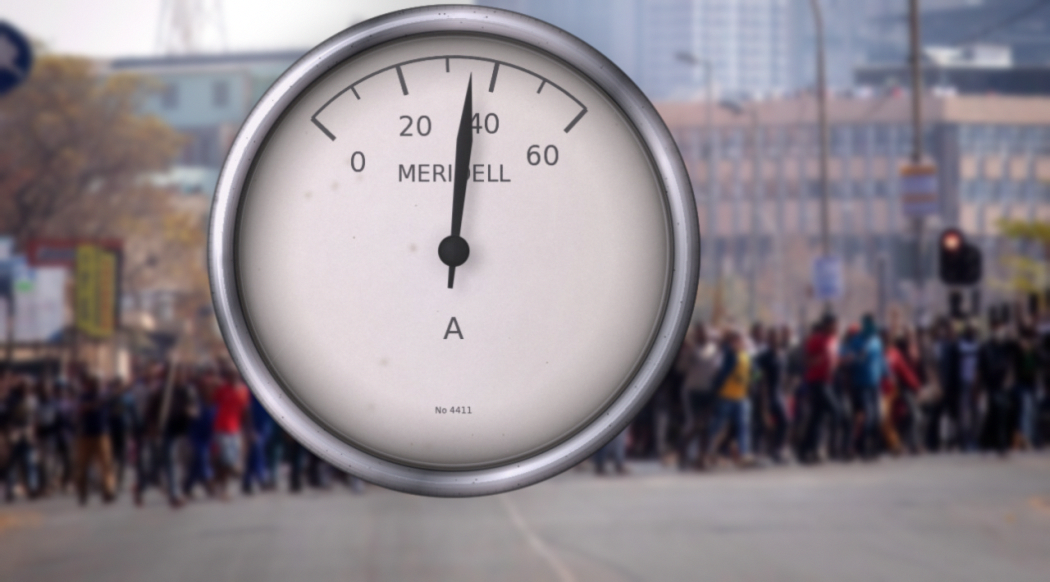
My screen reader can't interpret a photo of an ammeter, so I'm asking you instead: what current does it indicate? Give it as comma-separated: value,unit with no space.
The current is 35,A
